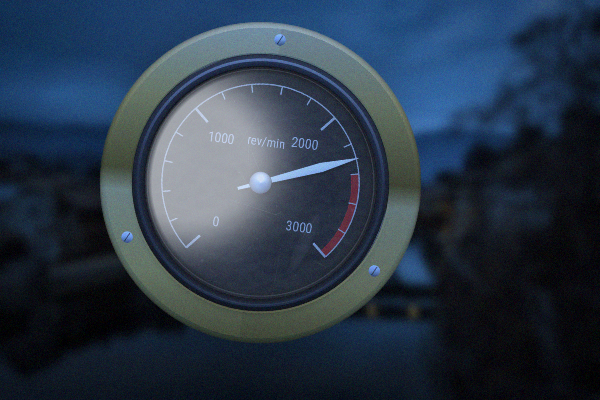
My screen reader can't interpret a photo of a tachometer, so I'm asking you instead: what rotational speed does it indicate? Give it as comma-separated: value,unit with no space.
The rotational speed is 2300,rpm
